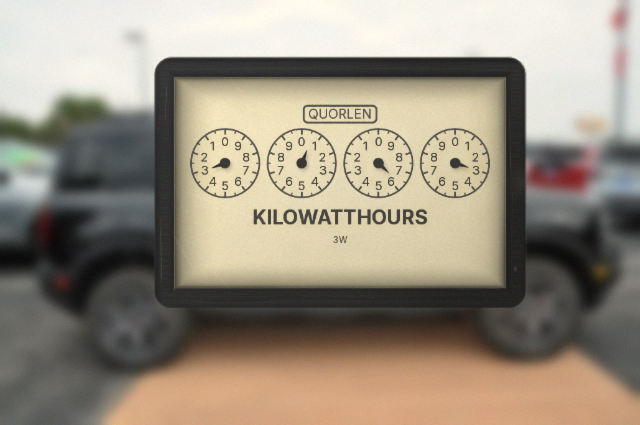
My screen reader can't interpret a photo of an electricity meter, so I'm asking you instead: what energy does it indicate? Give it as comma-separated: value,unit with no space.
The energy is 3063,kWh
